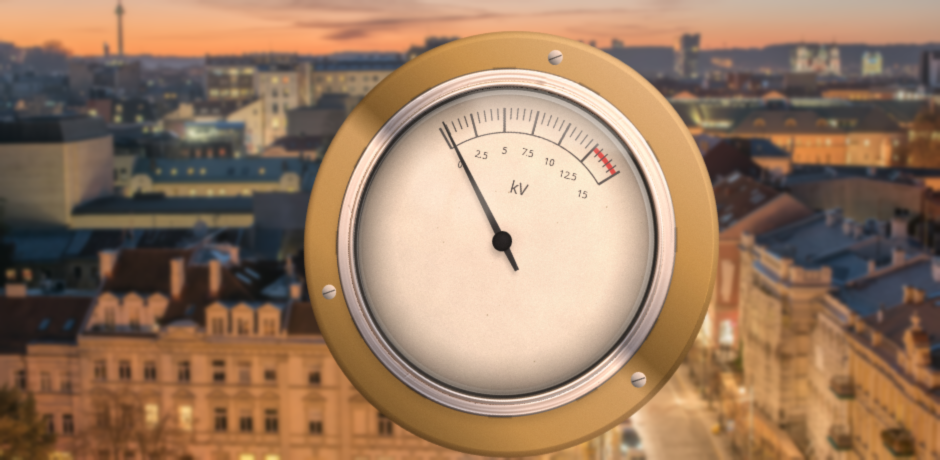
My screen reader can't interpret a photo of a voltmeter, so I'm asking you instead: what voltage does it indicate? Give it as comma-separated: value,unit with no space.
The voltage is 0.5,kV
